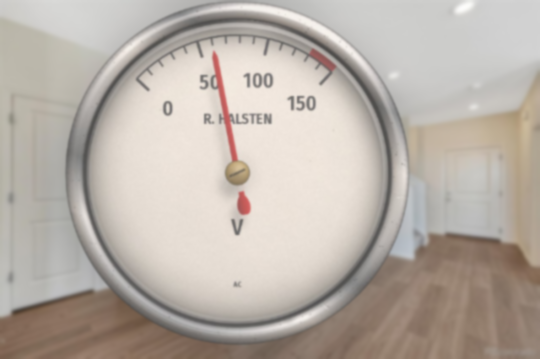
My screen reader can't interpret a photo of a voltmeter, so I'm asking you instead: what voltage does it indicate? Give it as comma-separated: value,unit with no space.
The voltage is 60,V
